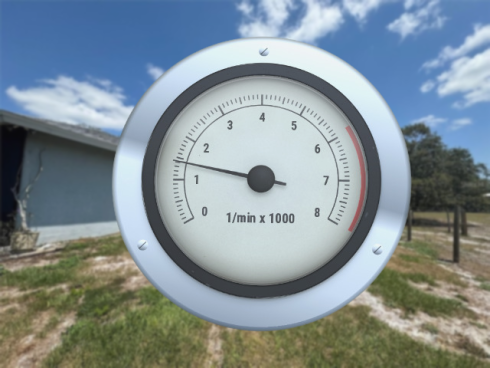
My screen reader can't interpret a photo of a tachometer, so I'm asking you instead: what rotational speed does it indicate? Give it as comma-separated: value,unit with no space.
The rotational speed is 1400,rpm
